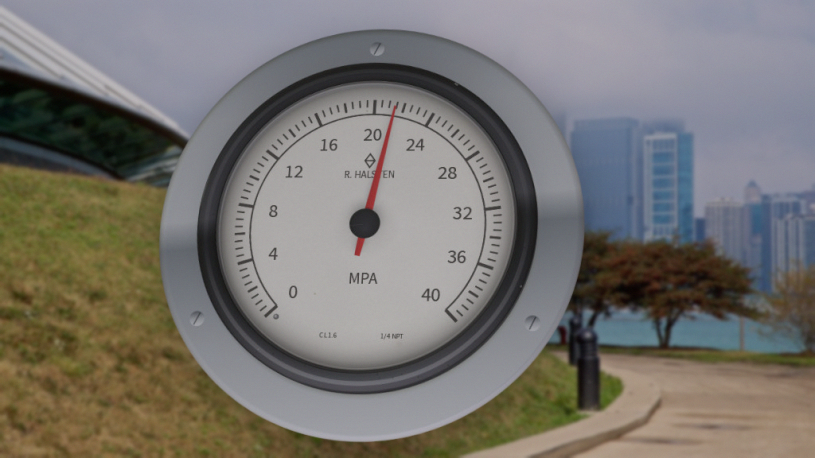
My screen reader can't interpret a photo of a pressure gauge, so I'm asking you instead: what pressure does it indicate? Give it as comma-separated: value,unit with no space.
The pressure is 21.5,MPa
